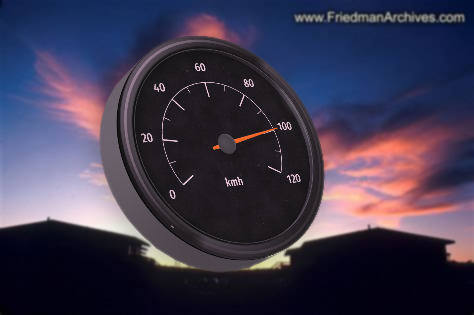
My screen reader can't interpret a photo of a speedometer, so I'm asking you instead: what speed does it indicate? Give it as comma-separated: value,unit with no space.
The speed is 100,km/h
